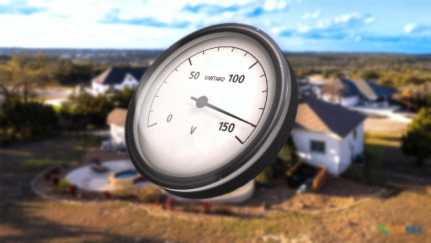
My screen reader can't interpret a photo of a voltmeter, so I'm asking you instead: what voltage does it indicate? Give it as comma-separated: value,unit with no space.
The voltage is 140,V
